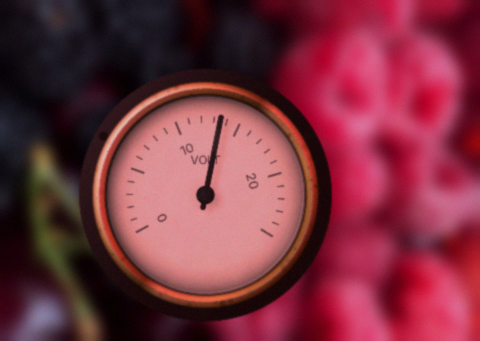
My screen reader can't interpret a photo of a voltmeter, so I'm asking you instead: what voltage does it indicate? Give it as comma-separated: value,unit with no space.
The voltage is 13.5,V
